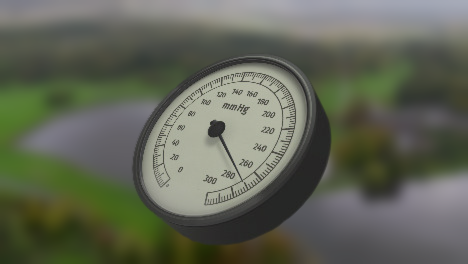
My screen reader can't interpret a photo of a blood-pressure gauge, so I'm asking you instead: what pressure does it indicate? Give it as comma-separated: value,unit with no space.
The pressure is 270,mmHg
